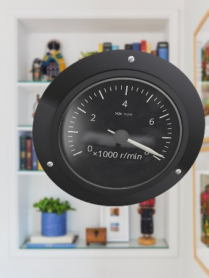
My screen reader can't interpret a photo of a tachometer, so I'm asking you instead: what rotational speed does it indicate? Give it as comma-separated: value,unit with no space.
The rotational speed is 7800,rpm
